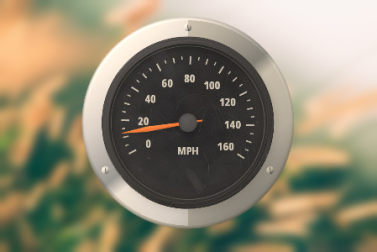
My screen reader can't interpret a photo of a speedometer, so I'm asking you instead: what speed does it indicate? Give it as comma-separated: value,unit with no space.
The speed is 12.5,mph
